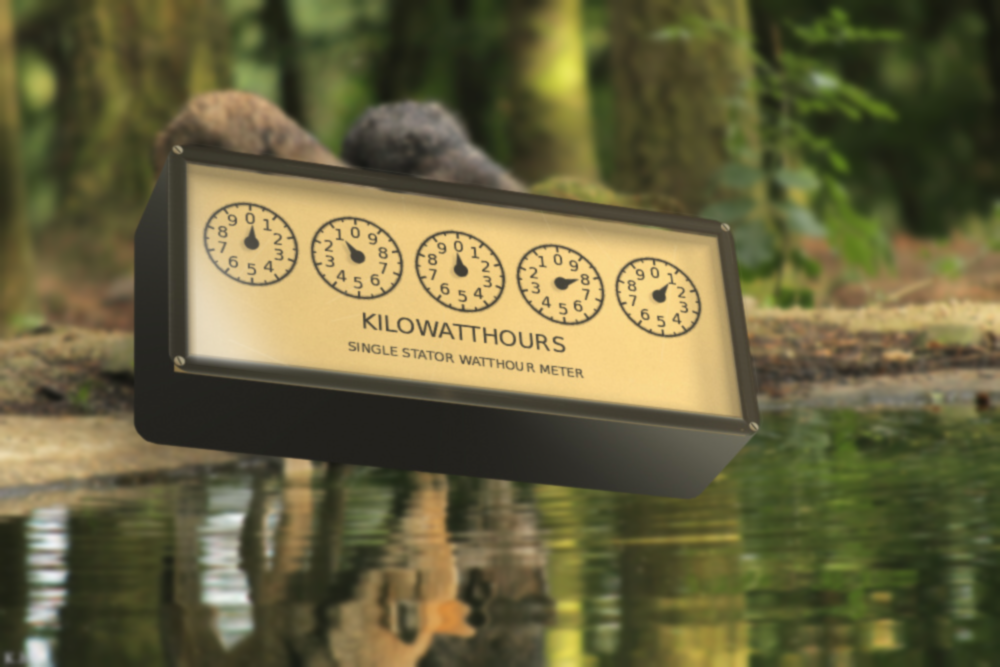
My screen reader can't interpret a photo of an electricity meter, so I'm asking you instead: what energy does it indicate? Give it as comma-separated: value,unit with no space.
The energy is 981,kWh
